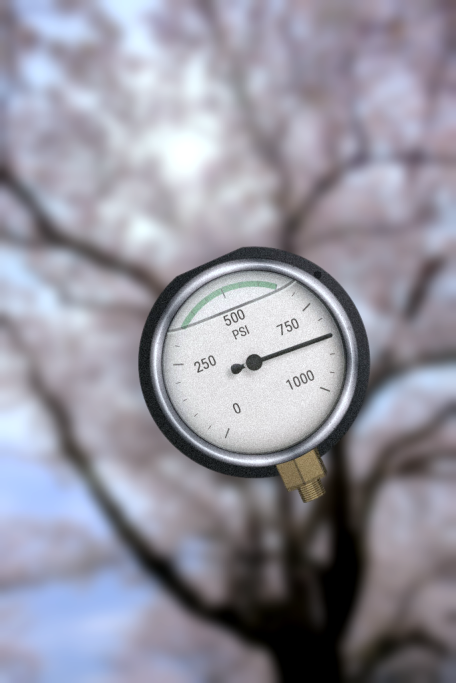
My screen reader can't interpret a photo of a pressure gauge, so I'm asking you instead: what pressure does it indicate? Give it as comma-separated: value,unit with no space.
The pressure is 850,psi
